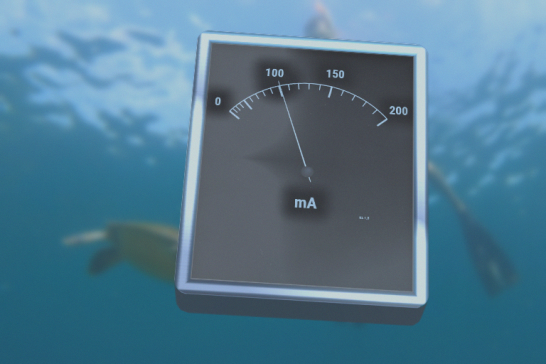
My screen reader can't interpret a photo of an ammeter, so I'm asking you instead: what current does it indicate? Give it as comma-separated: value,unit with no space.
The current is 100,mA
